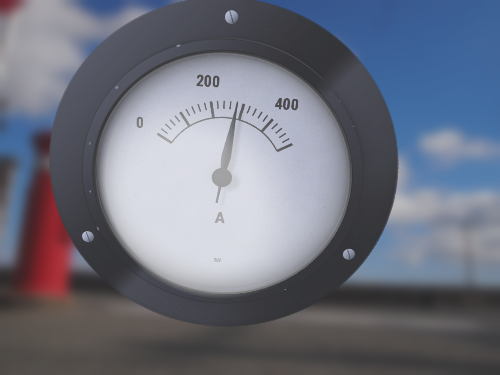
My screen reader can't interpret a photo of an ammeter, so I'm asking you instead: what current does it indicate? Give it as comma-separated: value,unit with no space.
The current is 280,A
